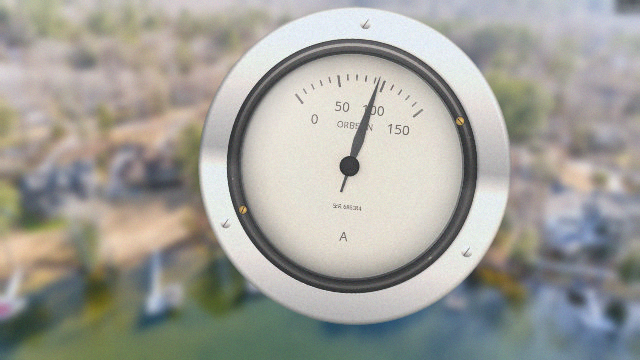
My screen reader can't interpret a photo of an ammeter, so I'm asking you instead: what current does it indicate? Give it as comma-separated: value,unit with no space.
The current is 95,A
